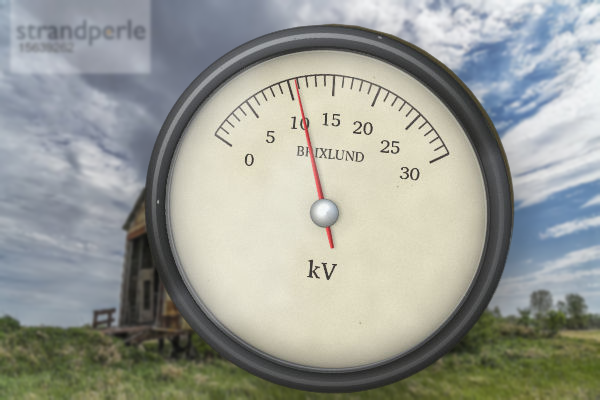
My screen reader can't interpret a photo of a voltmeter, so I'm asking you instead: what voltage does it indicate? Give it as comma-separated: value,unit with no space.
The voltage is 11,kV
